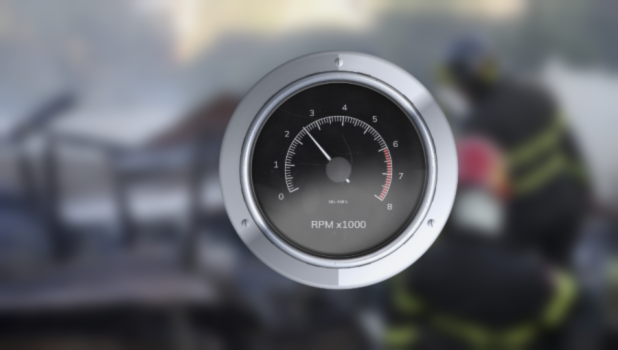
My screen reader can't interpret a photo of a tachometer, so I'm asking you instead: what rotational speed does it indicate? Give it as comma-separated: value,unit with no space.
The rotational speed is 2500,rpm
